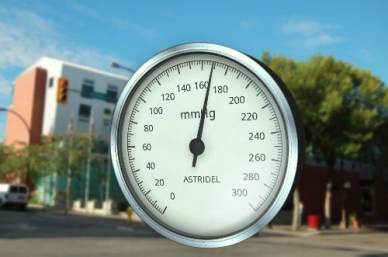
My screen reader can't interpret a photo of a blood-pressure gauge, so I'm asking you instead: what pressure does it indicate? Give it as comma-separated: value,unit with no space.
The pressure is 170,mmHg
